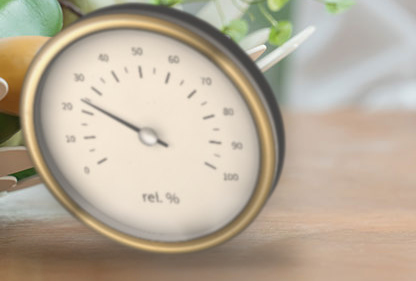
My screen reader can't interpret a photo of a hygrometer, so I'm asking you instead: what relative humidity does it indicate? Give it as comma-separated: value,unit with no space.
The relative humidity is 25,%
